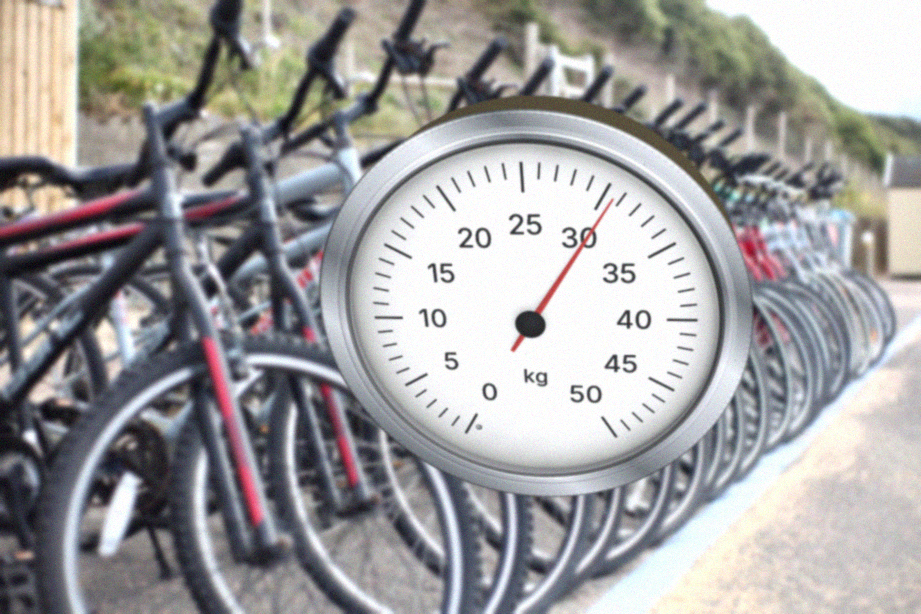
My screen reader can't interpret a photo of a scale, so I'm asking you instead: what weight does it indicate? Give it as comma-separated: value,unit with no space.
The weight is 30.5,kg
